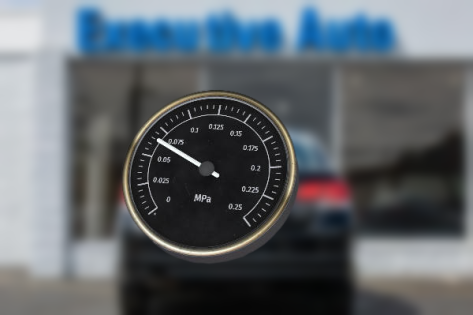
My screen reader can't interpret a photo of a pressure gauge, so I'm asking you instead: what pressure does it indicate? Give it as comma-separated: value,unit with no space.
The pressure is 0.065,MPa
